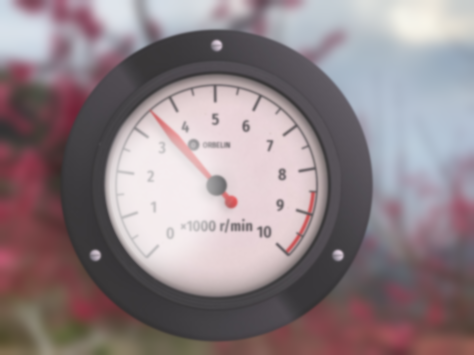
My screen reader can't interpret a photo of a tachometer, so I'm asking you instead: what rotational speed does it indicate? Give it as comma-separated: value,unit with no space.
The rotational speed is 3500,rpm
